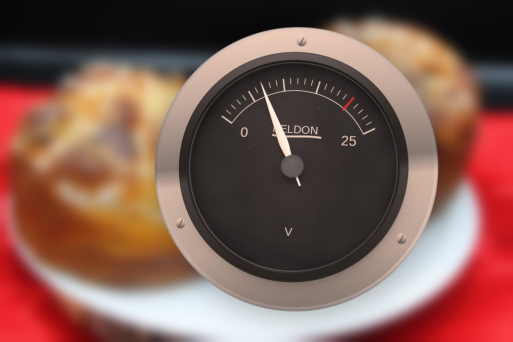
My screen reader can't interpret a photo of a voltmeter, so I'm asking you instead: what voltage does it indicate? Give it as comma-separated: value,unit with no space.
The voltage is 7,V
